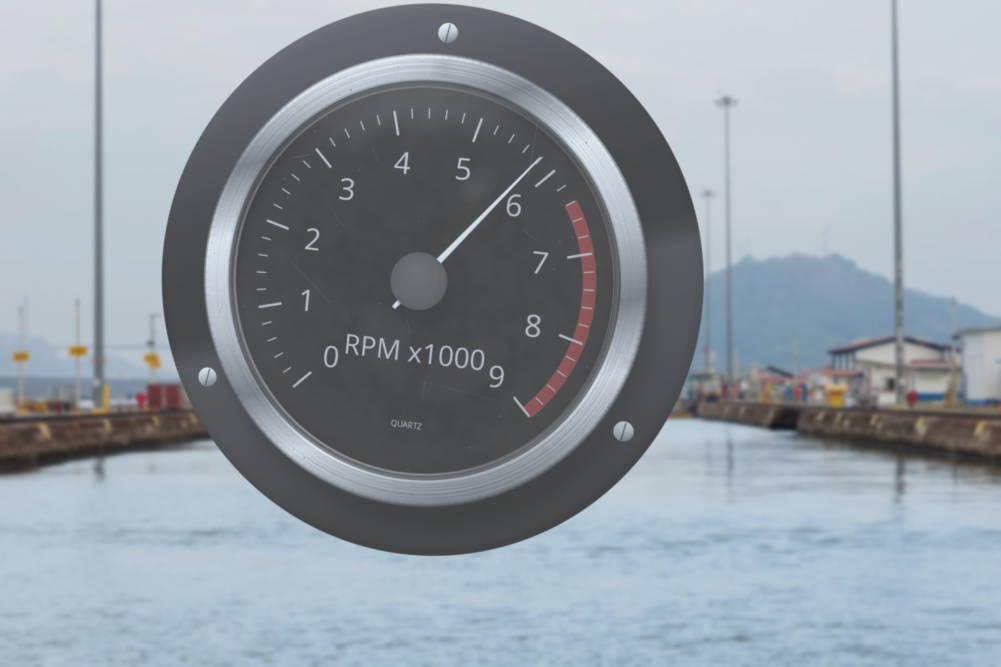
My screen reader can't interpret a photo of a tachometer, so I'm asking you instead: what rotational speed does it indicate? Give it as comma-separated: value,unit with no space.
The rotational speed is 5800,rpm
